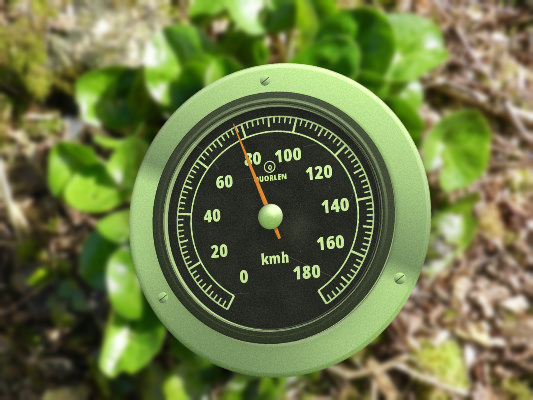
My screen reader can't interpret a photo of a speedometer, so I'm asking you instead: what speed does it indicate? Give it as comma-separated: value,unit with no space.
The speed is 78,km/h
